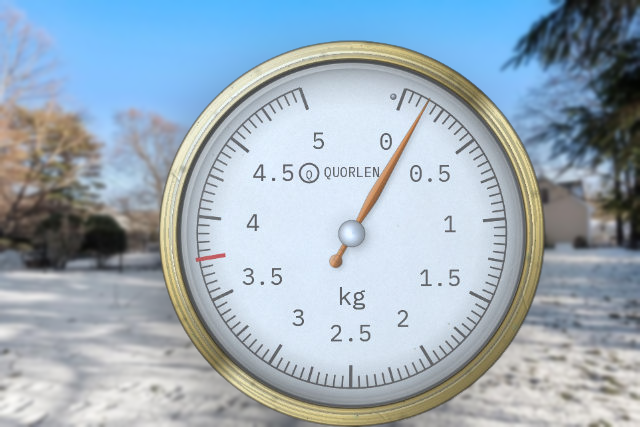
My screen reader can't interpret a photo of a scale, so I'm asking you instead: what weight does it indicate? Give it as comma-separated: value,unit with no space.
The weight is 0.15,kg
